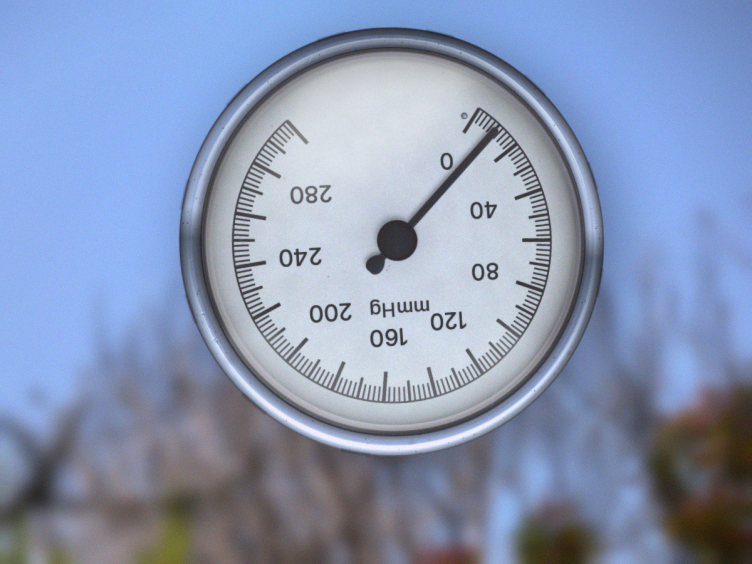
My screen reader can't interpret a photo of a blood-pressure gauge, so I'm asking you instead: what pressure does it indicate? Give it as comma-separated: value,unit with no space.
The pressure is 10,mmHg
